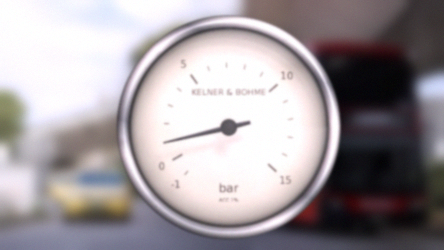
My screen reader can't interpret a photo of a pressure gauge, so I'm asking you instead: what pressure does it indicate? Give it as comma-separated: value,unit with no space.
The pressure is 1,bar
